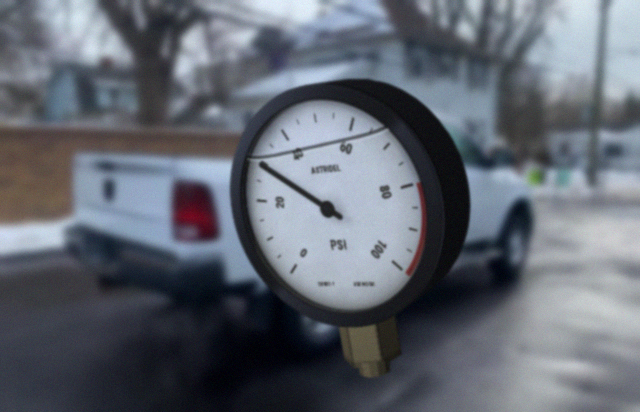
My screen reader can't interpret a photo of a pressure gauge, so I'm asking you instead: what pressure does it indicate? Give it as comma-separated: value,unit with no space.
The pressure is 30,psi
